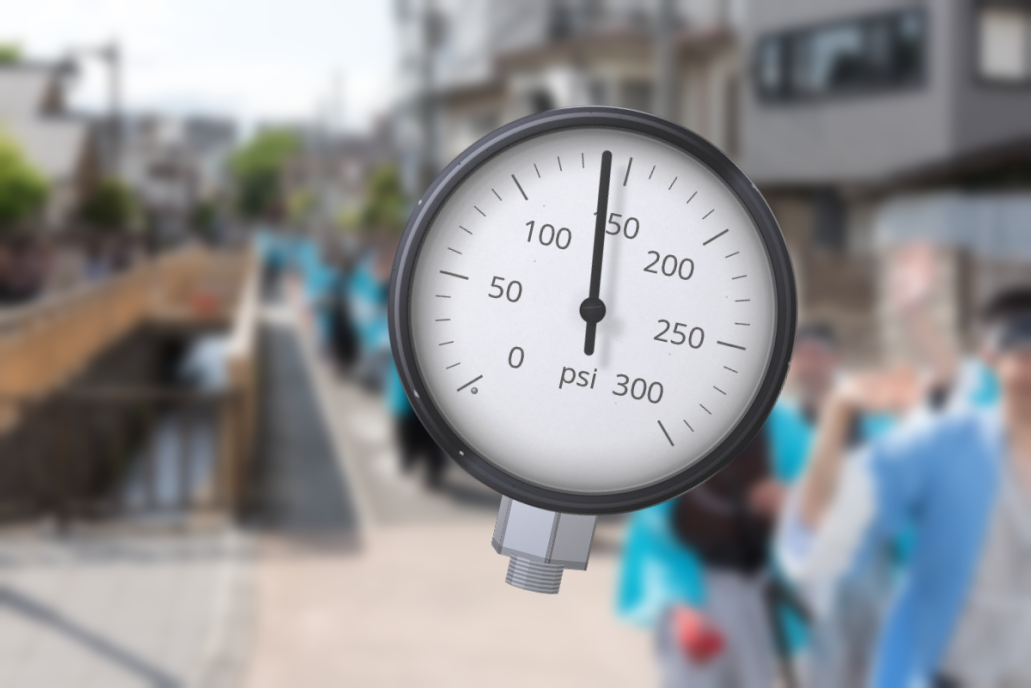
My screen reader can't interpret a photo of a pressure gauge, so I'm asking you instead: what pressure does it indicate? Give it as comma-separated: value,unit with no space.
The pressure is 140,psi
